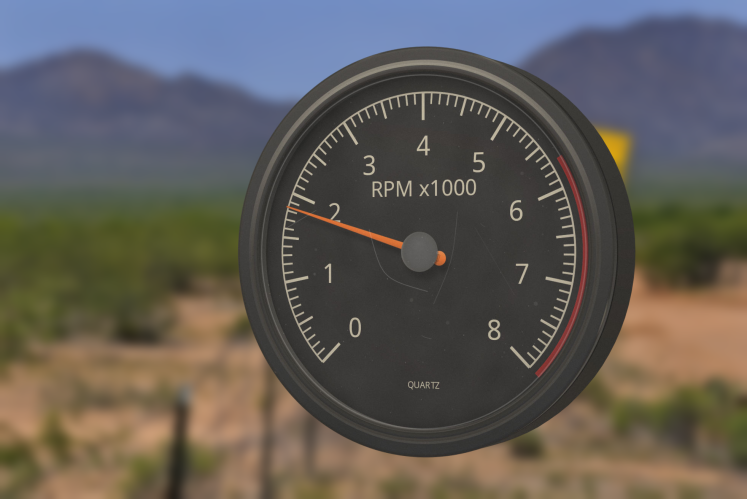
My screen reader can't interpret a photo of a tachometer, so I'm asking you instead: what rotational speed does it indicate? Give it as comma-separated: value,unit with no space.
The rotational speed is 1850,rpm
